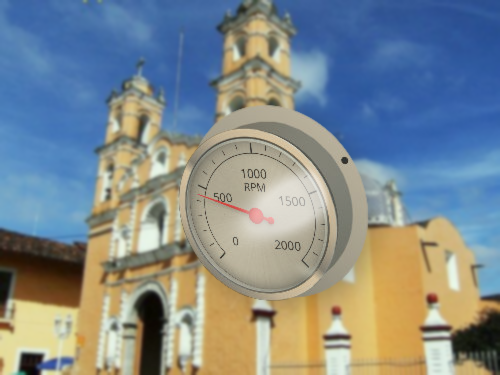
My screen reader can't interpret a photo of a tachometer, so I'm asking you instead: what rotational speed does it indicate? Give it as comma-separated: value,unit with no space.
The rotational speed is 450,rpm
